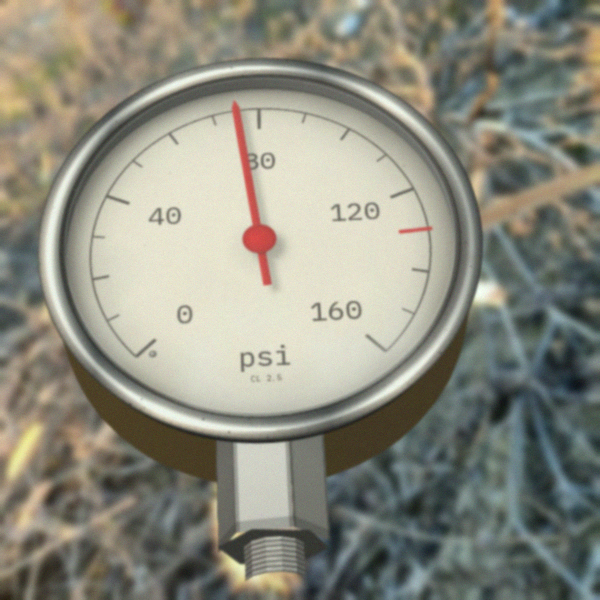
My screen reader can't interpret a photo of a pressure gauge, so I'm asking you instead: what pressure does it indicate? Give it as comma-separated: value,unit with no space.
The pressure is 75,psi
